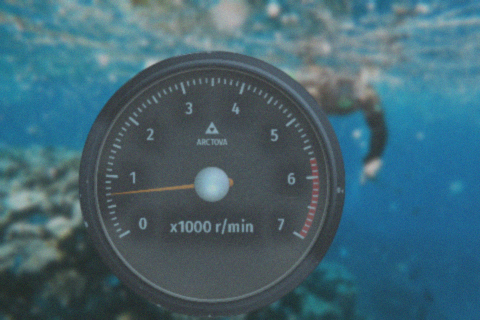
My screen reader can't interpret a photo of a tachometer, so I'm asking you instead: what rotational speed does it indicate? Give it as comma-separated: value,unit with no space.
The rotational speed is 700,rpm
